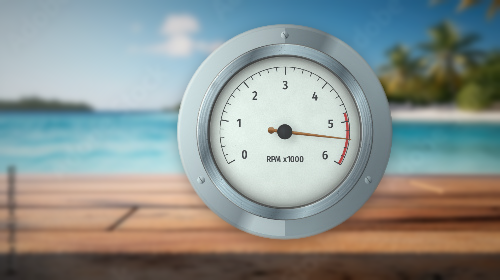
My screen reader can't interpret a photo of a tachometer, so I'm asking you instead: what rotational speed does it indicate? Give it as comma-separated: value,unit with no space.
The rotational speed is 5400,rpm
